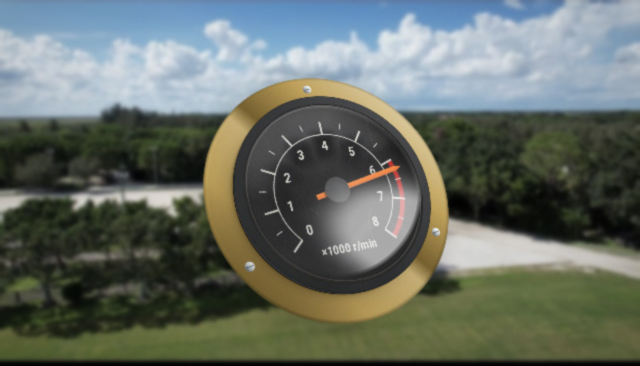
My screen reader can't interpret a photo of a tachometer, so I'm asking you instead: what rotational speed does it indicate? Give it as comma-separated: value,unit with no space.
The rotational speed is 6250,rpm
